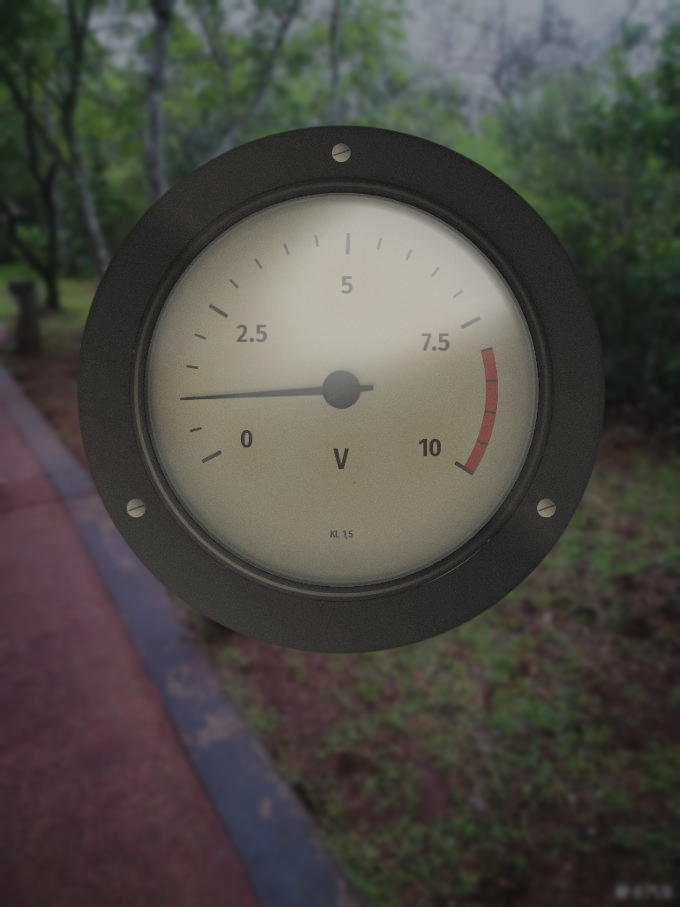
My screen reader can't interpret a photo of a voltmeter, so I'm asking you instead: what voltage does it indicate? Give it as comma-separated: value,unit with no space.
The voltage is 1,V
